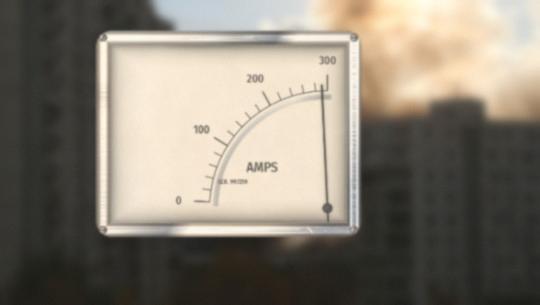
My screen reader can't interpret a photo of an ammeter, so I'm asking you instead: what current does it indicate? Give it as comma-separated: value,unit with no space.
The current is 290,A
